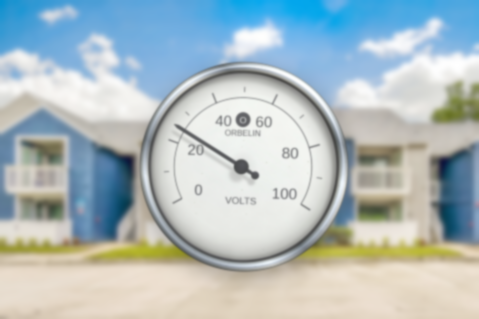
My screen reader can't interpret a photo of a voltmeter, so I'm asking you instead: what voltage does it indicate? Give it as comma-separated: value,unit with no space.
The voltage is 25,V
